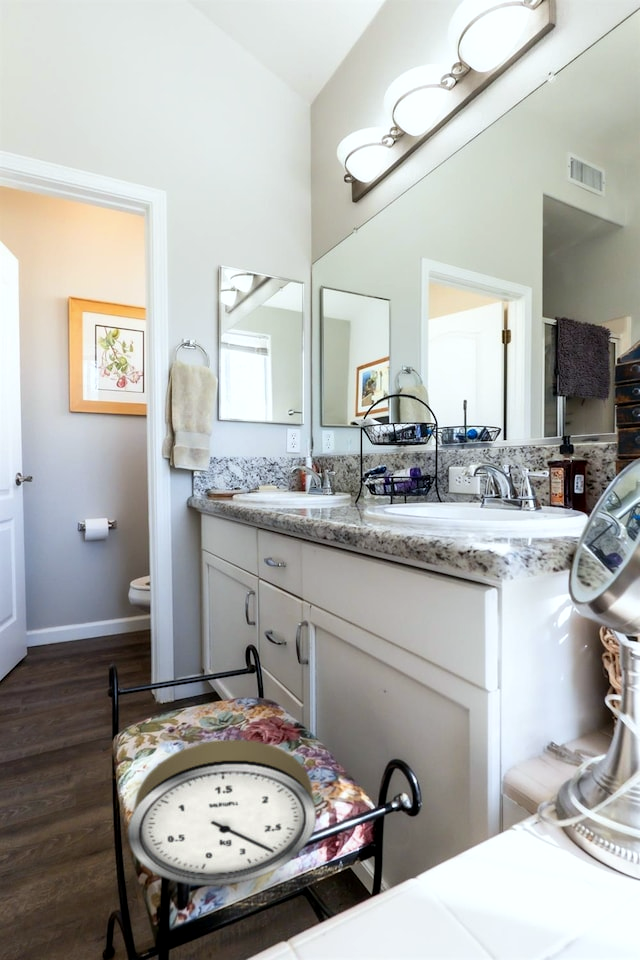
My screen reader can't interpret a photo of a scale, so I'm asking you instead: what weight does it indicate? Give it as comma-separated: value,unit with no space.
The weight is 2.75,kg
